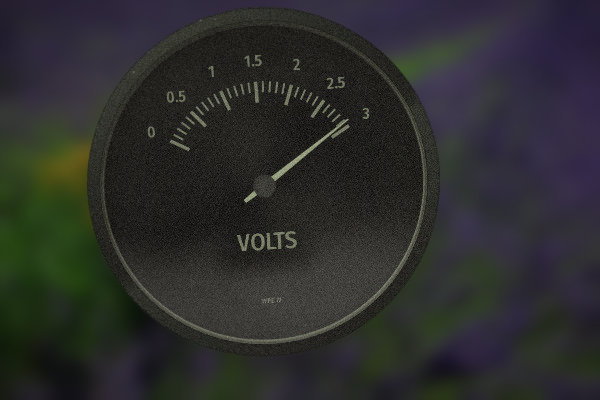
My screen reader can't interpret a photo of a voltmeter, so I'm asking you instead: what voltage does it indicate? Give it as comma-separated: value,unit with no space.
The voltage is 2.9,V
